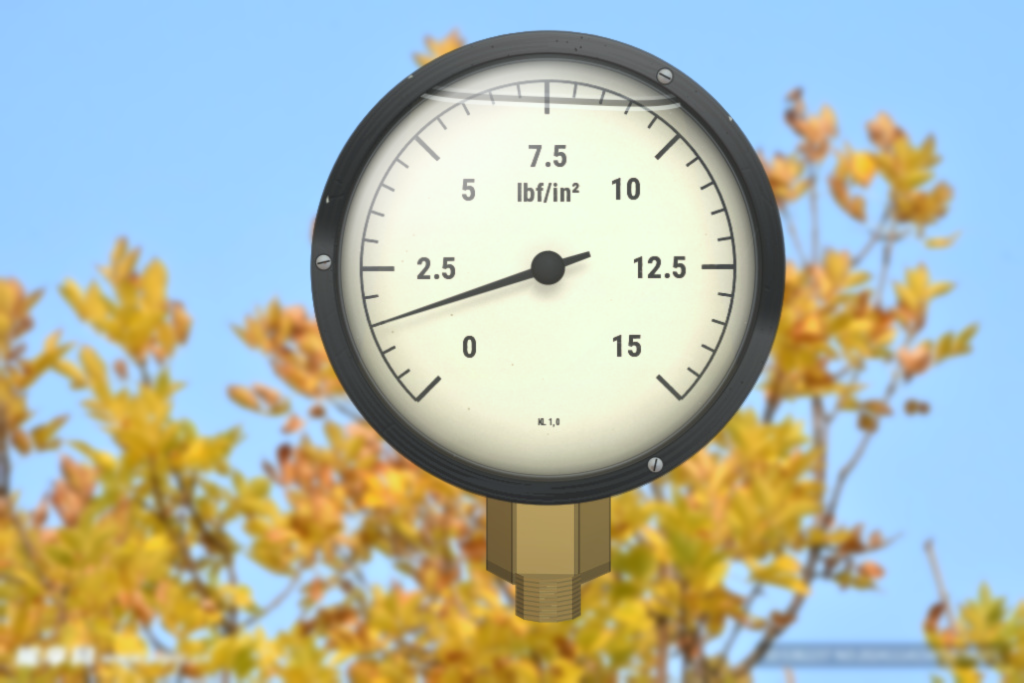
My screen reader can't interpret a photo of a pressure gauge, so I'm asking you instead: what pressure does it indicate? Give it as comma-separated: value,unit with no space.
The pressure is 1.5,psi
